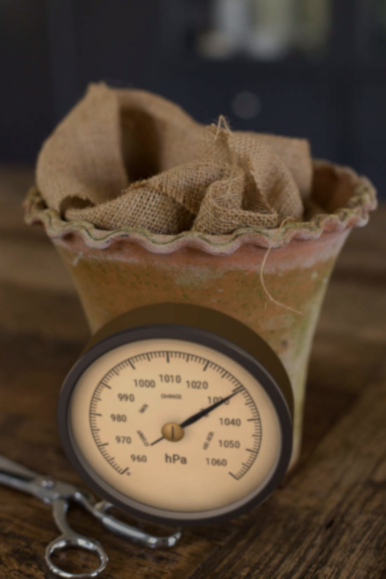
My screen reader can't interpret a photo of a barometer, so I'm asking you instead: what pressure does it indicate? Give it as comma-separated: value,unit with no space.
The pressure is 1030,hPa
